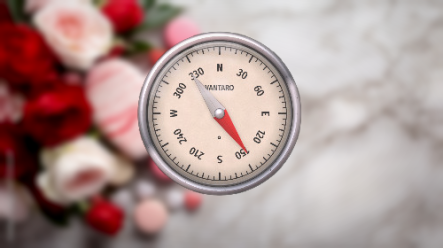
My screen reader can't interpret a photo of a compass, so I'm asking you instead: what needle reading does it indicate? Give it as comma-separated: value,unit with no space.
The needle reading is 145,°
